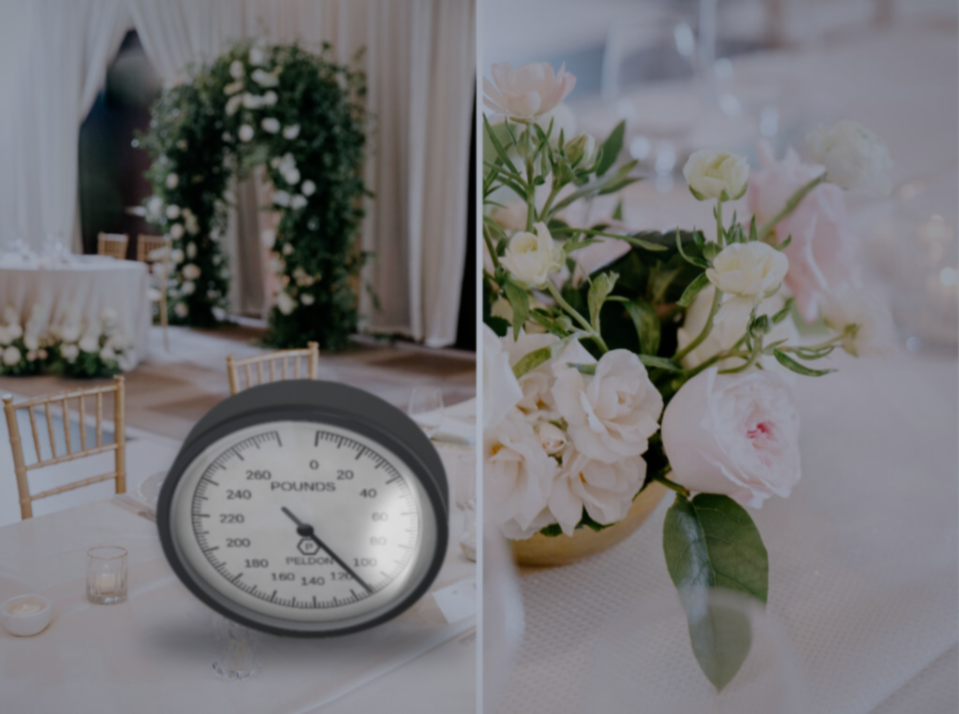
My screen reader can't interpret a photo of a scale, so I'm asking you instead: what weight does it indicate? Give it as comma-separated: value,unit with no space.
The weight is 110,lb
